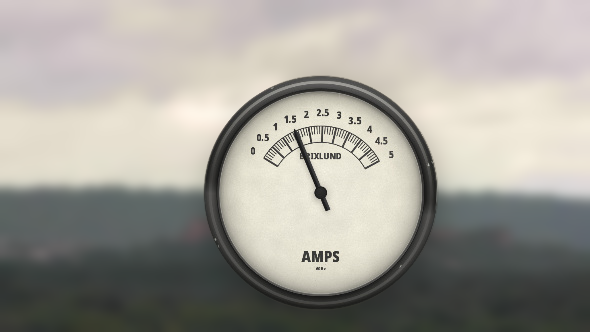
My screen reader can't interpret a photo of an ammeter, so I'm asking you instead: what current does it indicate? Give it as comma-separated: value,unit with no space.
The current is 1.5,A
